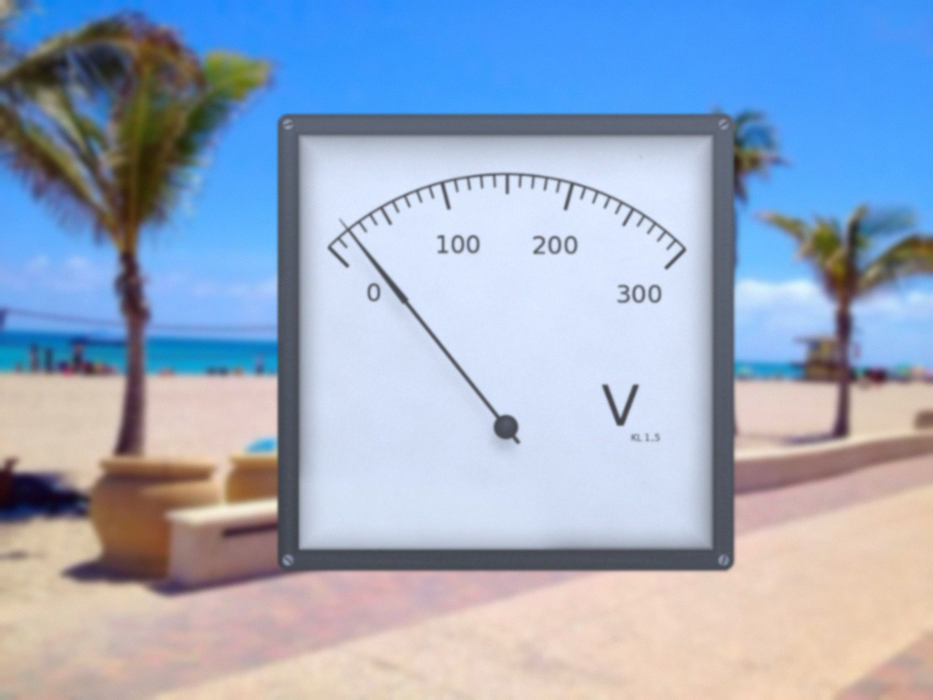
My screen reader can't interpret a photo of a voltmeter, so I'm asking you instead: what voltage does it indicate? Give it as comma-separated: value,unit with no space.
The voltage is 20,V
